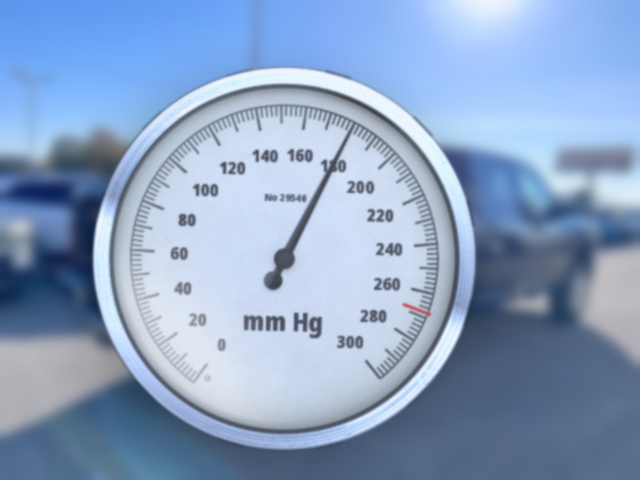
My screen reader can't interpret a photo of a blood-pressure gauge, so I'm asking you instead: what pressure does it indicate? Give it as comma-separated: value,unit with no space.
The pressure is 180,mmHg
